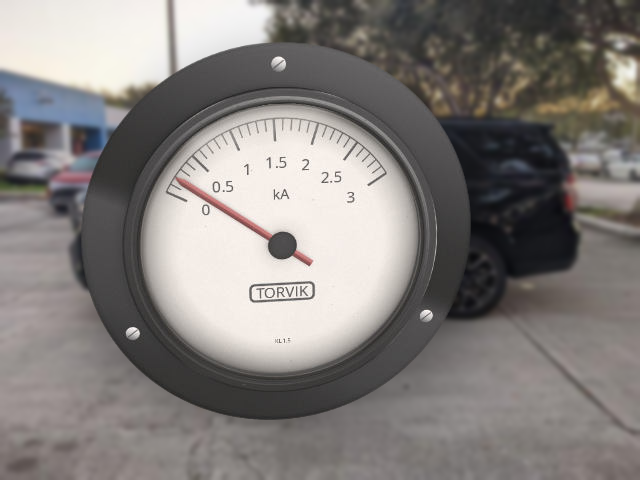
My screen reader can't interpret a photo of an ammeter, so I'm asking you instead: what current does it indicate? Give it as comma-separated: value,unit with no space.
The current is 0.2,kA
